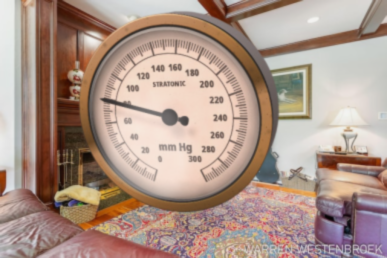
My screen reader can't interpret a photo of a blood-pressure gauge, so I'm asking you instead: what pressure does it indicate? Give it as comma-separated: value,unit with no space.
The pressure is 80,mmHg
